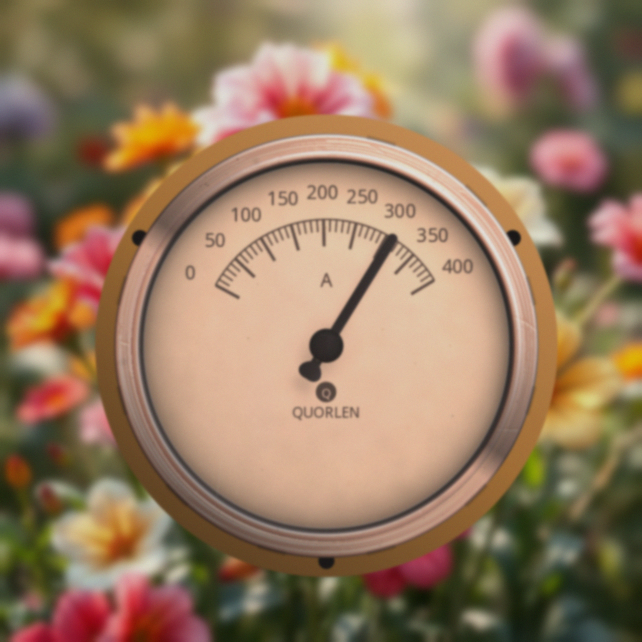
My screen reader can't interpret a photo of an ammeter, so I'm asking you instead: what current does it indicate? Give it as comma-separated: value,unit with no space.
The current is 310,A
